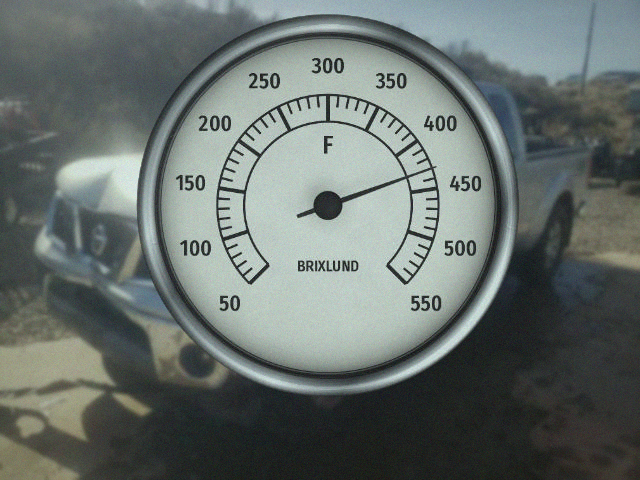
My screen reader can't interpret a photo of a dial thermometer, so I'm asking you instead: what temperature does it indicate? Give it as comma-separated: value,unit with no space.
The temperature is 430,°F
